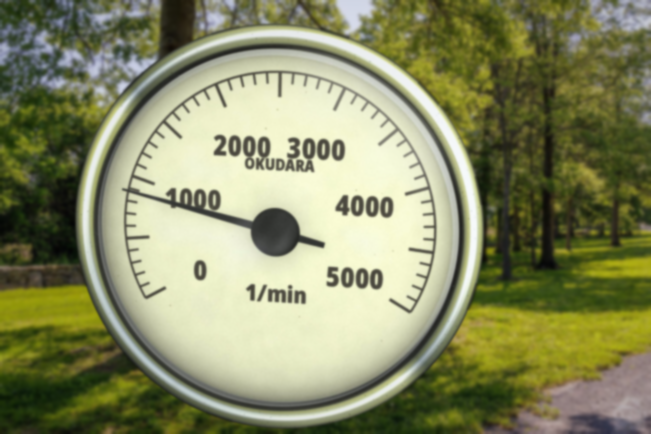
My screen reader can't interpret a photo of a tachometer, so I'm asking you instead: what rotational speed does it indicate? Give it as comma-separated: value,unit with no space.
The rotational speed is 900,rpm
